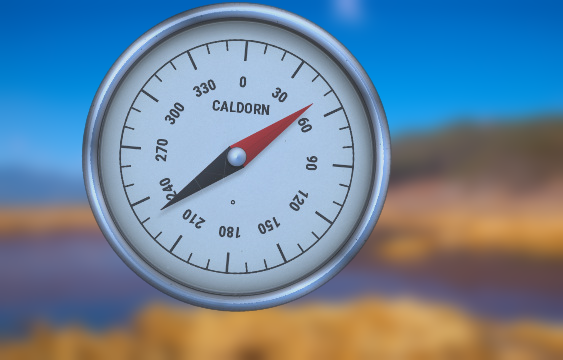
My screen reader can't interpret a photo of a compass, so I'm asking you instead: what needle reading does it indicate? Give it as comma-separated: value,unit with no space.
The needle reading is 50,°
